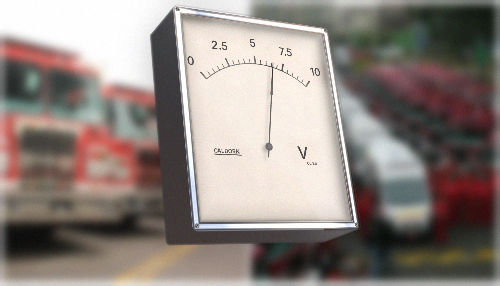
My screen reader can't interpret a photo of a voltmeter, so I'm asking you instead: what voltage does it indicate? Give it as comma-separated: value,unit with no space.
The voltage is 6.5,V
